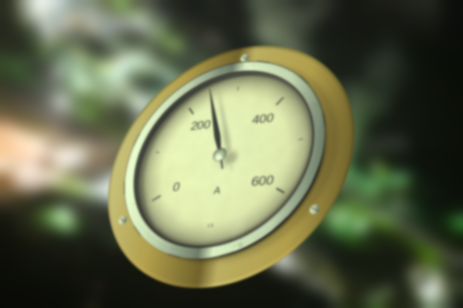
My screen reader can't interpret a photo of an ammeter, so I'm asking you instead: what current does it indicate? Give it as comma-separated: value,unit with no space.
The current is 250,A
